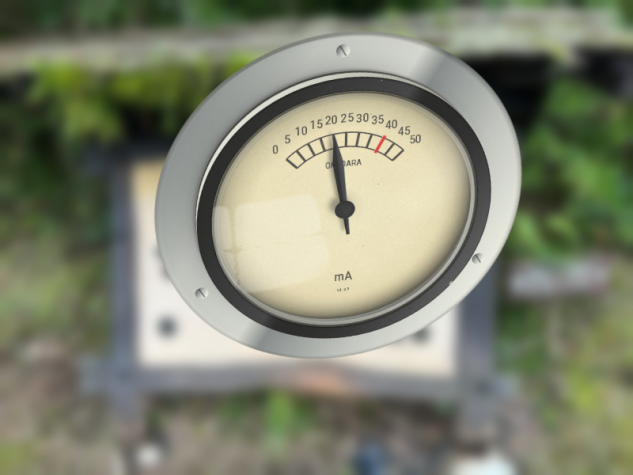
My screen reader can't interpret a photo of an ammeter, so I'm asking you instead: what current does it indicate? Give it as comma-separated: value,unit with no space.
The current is 20,mA
